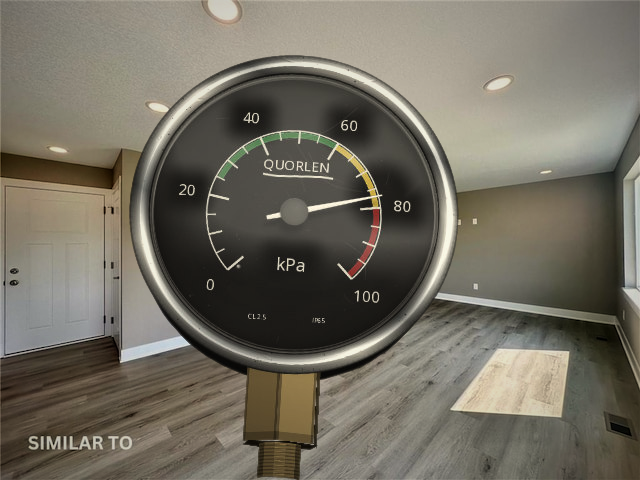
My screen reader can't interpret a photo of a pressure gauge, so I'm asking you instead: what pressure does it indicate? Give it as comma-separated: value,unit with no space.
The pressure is 77.5,kPa
